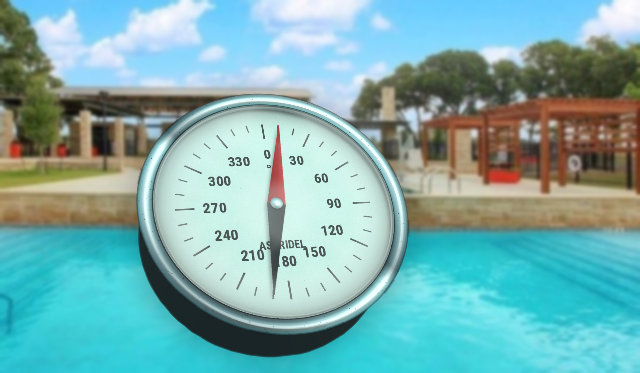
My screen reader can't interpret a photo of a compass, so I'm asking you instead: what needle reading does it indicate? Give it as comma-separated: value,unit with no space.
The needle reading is 10,°
